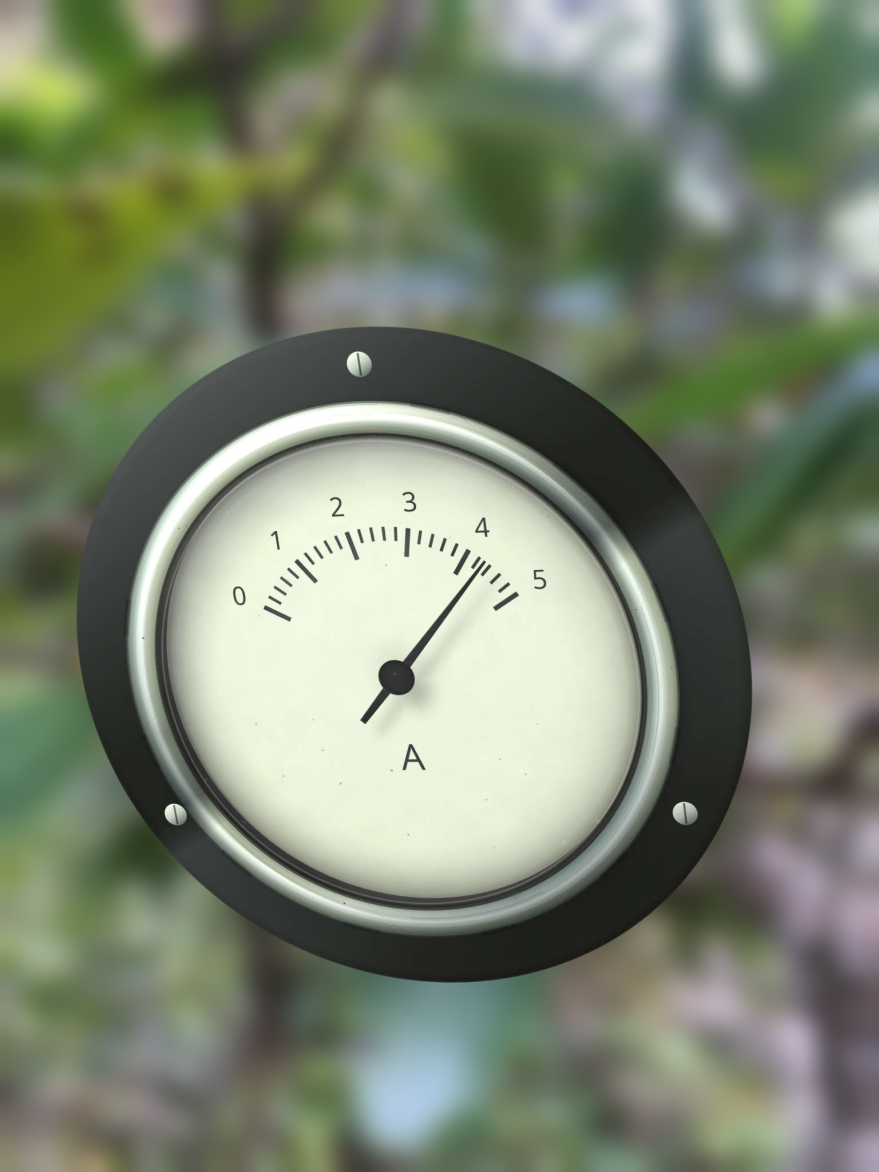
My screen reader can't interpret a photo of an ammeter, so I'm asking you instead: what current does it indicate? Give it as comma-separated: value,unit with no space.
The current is 4.3,A
